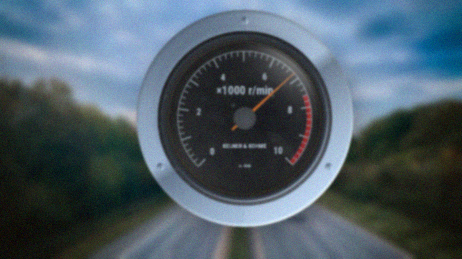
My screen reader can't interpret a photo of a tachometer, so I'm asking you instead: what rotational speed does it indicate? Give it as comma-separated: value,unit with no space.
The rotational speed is 6800,rpm
